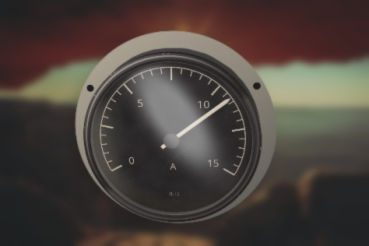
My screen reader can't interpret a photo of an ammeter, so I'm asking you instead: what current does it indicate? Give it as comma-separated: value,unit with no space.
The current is 10.75,A
